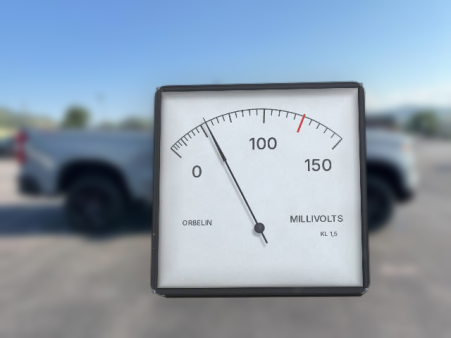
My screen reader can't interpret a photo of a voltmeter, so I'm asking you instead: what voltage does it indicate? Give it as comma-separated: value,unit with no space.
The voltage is 55,mV
